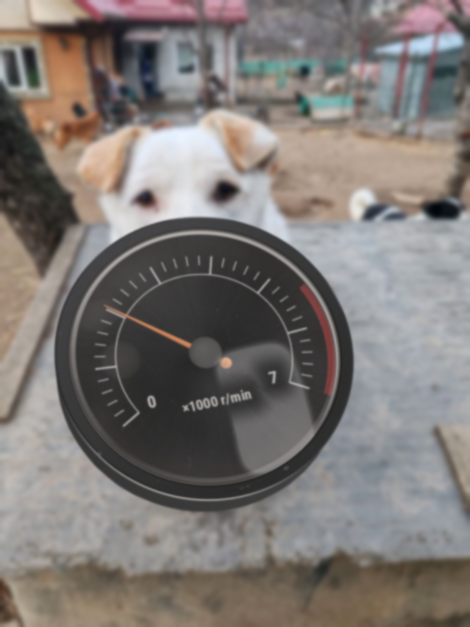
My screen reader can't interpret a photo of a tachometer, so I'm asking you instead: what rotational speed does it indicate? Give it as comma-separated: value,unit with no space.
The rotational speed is 2000,rpm
